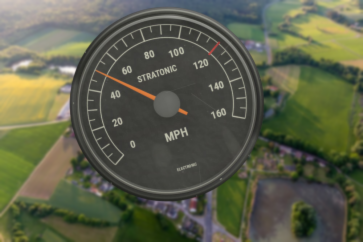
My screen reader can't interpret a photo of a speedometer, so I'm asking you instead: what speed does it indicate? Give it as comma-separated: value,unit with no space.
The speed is 50,mph
